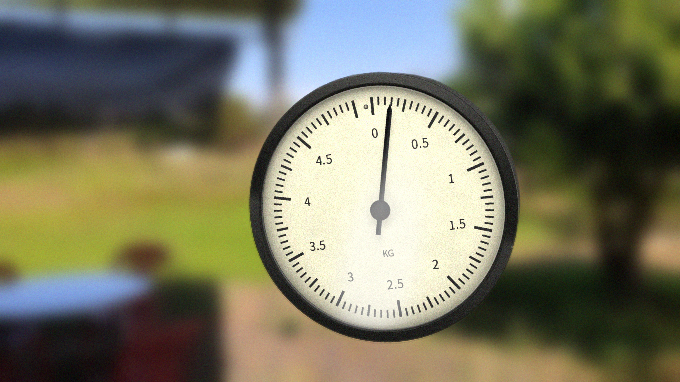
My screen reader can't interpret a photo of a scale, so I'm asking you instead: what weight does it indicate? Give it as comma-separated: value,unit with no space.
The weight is 0.15,kg
